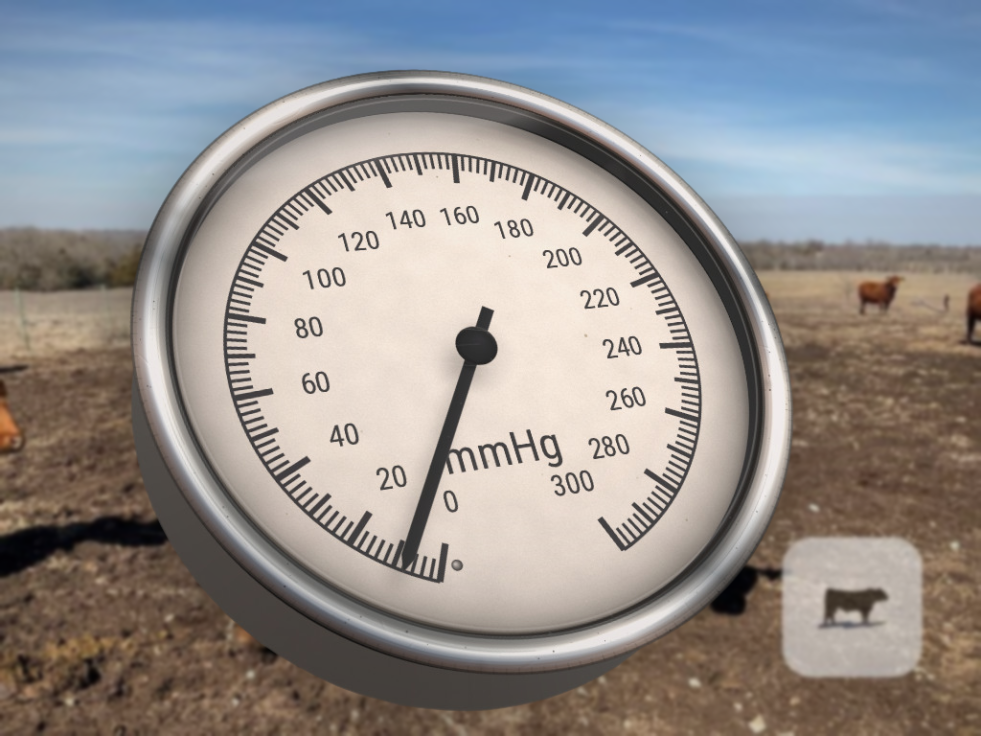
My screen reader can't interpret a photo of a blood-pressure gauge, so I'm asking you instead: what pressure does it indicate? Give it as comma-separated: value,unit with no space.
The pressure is 8,mmHg
